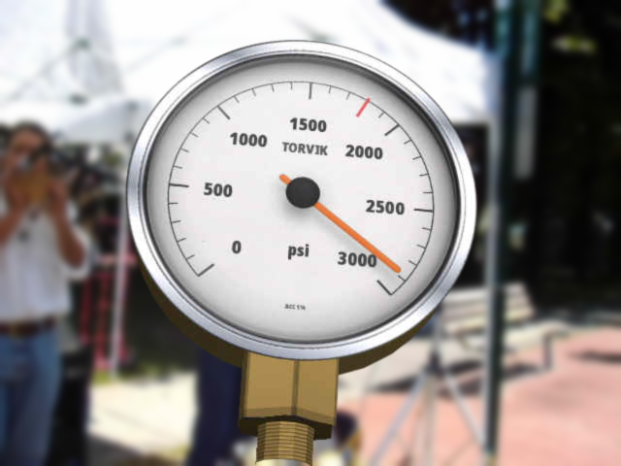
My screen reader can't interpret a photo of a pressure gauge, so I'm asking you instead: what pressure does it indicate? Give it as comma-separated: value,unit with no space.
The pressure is 2900,psi
